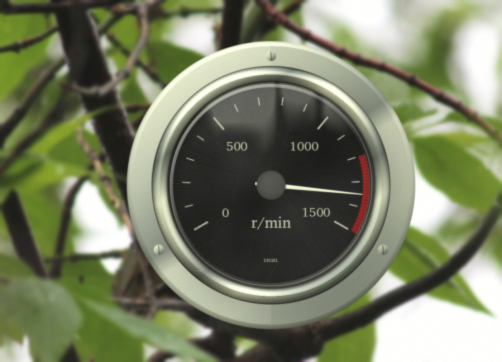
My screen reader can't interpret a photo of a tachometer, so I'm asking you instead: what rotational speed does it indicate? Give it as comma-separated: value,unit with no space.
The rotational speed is 1350,rpm
